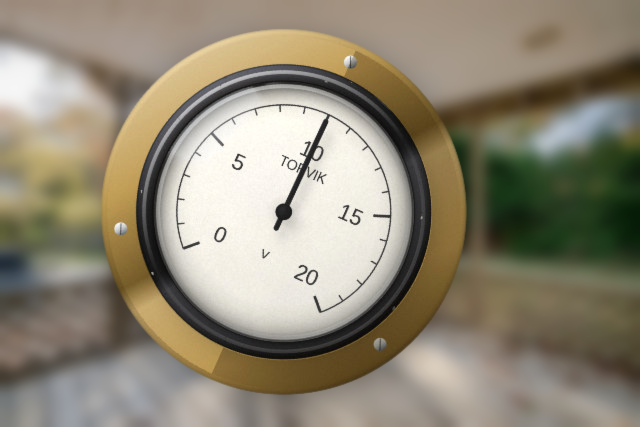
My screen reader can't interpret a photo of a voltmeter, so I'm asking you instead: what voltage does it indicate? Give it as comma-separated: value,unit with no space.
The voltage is 10,V
